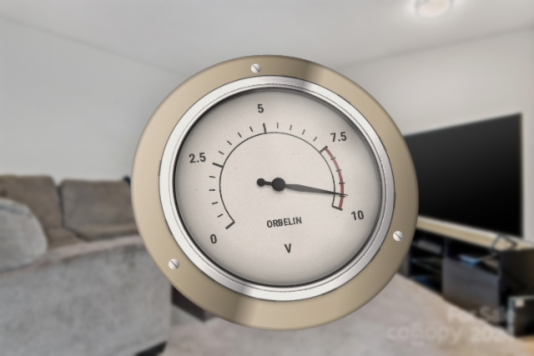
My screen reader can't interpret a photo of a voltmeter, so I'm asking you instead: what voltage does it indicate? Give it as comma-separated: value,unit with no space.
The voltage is 9.5,V
